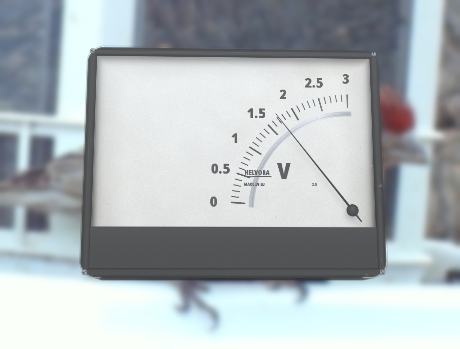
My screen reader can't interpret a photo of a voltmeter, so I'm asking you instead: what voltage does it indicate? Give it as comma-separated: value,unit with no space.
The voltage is 1.7,V
